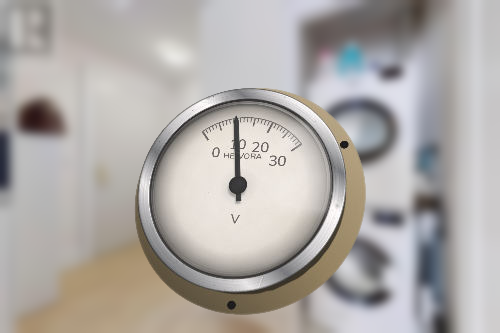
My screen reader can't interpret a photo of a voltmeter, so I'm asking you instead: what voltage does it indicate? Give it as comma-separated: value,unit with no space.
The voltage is 10,V
